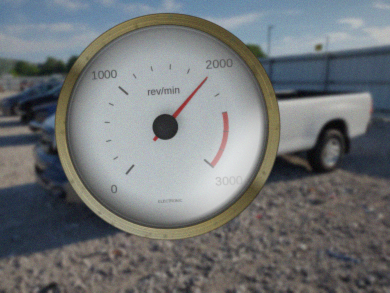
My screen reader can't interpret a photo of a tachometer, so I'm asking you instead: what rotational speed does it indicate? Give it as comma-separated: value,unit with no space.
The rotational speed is 2000,rpm
